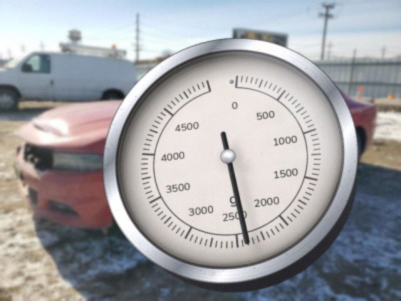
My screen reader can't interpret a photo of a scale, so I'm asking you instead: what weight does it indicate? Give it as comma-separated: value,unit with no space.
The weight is 2400,g
